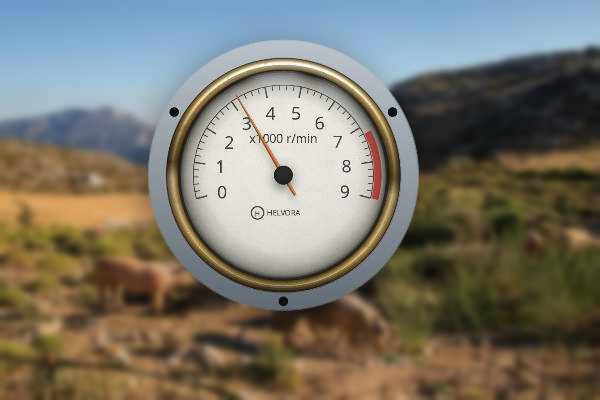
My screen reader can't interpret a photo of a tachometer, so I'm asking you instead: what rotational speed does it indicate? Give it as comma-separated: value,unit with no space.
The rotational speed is 3200,rpm
